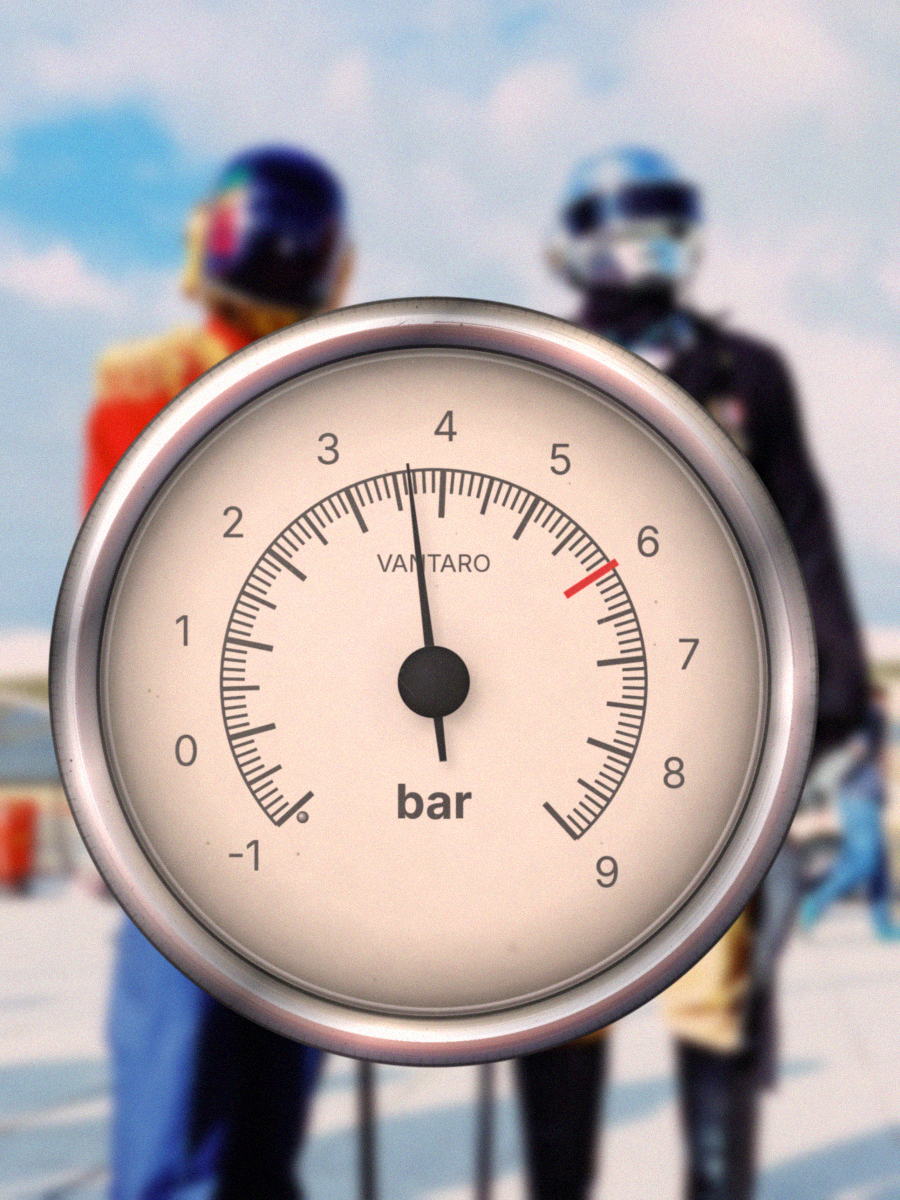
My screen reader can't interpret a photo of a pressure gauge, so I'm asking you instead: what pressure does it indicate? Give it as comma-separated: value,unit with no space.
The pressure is 3.65,bar
